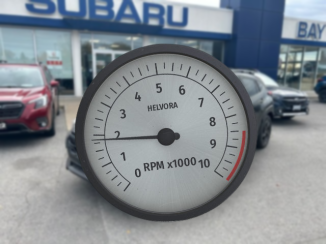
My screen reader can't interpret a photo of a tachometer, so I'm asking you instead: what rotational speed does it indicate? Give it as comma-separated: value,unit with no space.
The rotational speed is 1875,rpm
